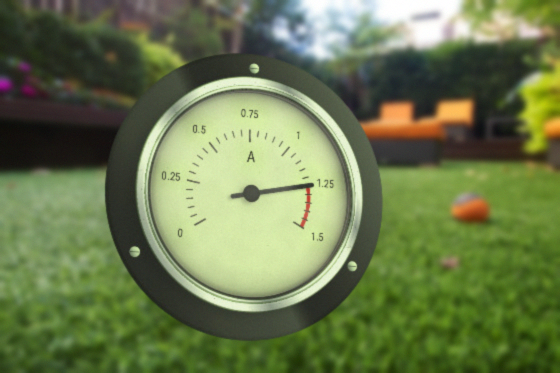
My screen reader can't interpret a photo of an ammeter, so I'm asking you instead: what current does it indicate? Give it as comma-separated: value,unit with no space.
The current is 1.25,A
